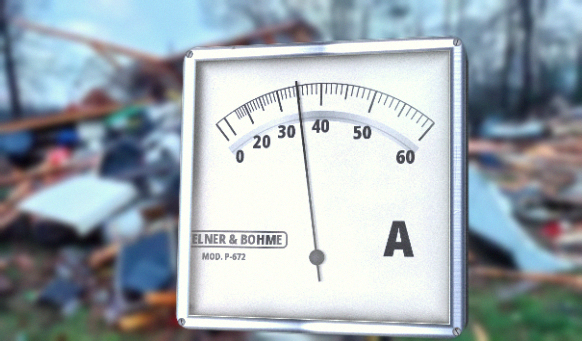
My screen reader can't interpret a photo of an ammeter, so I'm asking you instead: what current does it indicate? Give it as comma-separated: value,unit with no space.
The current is 35,A
